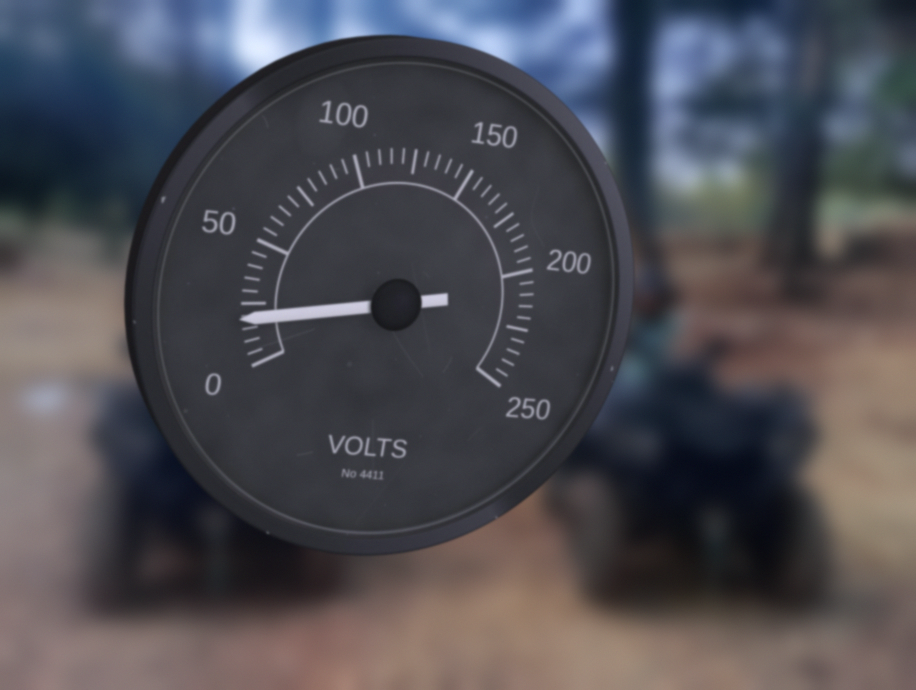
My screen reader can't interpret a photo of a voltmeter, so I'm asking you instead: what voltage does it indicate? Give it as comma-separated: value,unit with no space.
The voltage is 20,V
